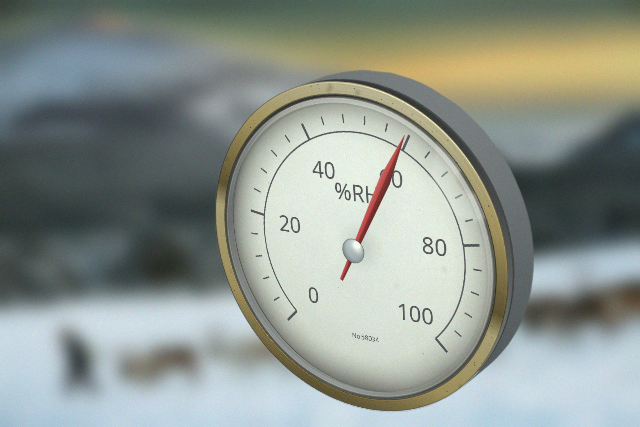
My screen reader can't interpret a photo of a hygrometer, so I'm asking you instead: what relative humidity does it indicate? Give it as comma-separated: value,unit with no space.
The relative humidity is 60,%
